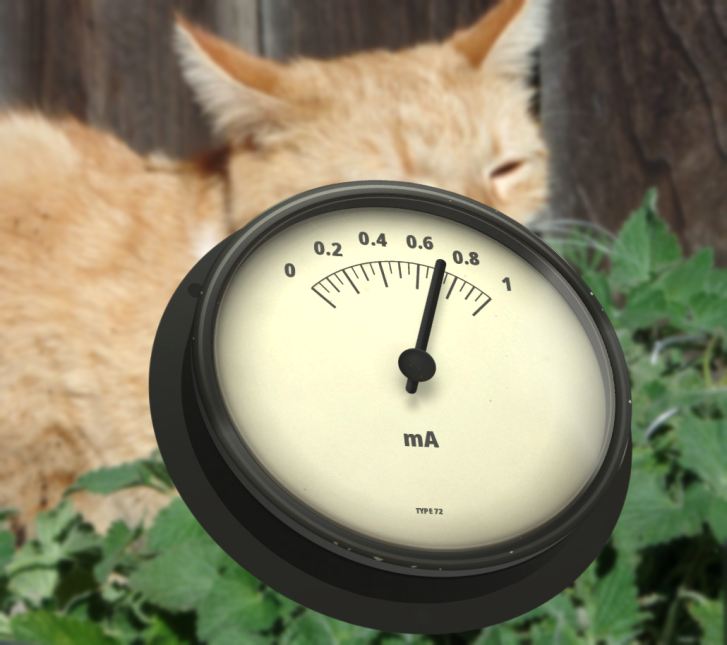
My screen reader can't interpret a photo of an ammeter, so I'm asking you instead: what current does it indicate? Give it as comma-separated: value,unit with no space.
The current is 0.7,mA
